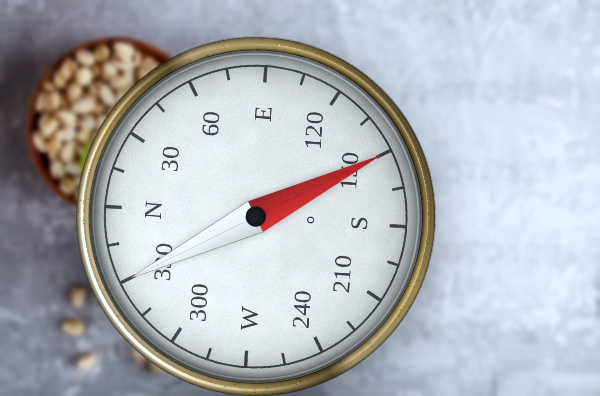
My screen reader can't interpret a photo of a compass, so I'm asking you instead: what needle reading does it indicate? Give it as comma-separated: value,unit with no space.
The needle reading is 150,°
